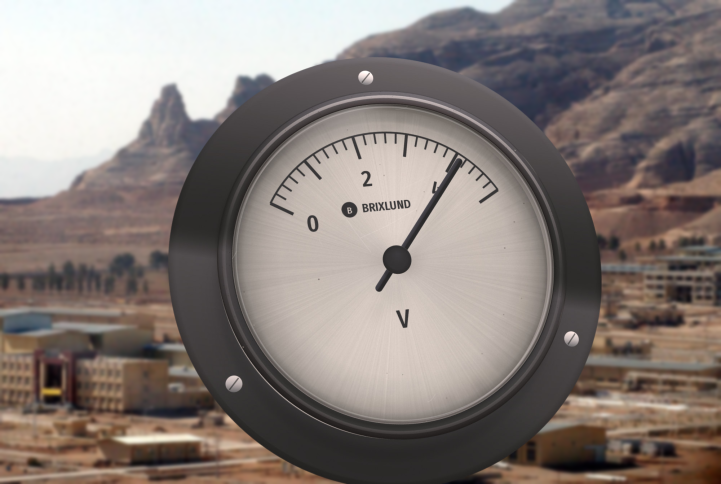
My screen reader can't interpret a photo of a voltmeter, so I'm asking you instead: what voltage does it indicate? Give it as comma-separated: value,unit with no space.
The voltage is 4.1,V
